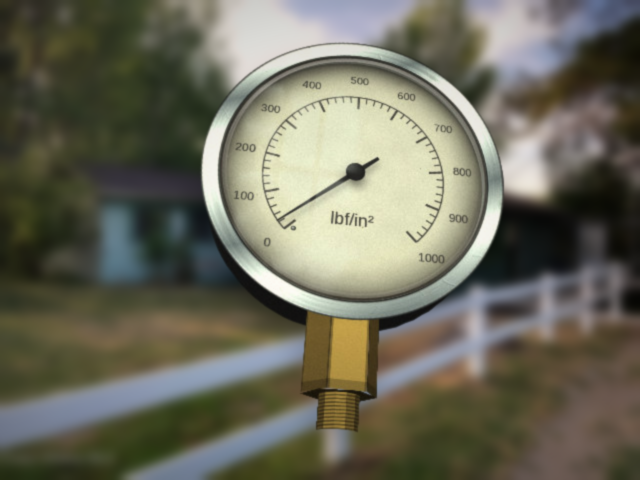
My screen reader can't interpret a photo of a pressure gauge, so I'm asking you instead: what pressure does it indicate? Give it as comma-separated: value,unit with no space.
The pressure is 20,psi
